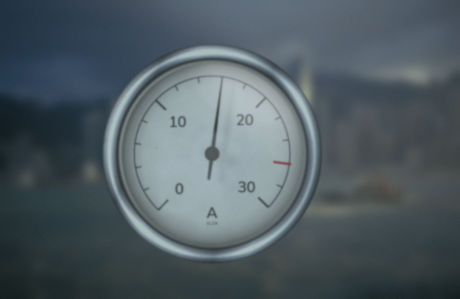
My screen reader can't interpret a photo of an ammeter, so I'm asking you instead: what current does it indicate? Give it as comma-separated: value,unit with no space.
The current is 16,A
